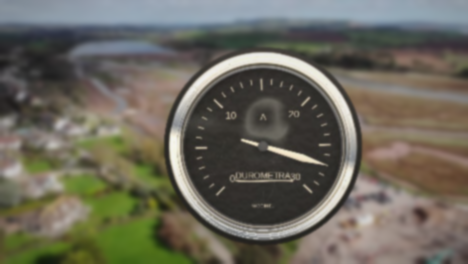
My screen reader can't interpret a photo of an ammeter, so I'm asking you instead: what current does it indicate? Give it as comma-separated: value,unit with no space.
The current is 27,A
